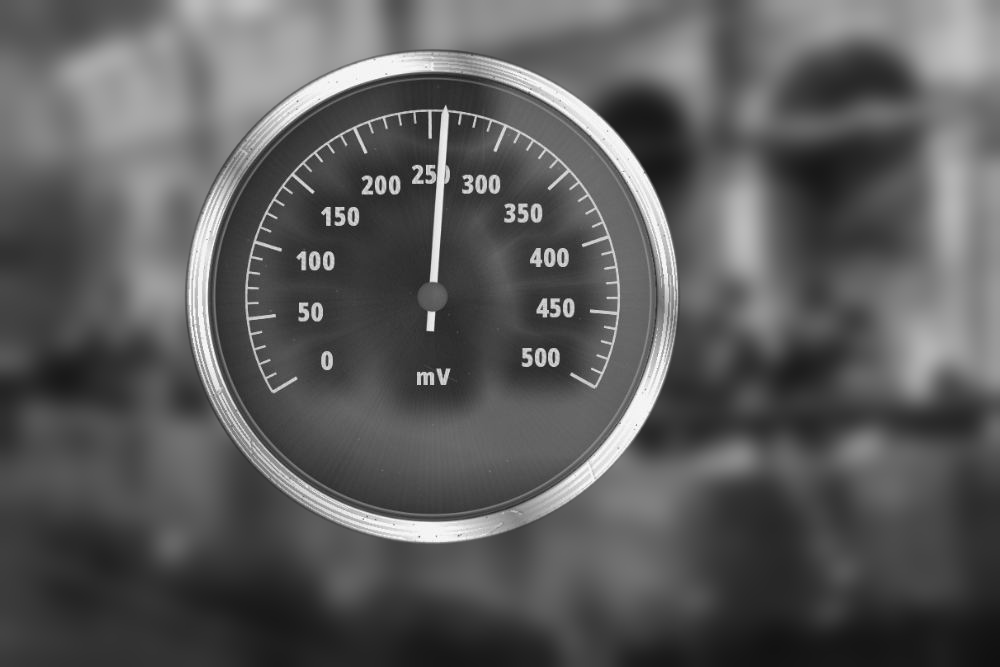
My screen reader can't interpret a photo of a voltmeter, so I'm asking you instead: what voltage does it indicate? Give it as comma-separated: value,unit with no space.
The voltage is 260,mV
